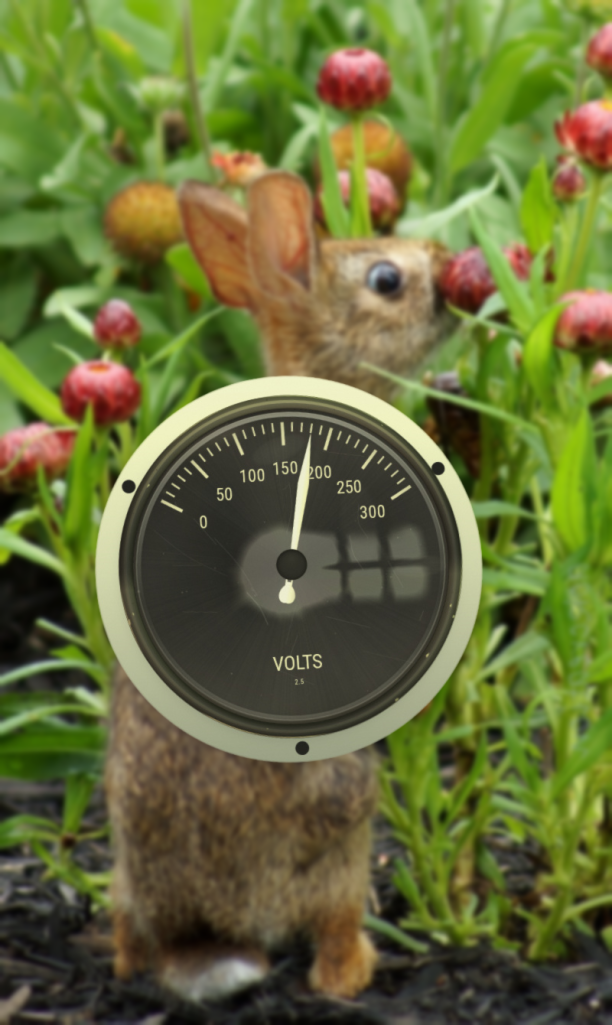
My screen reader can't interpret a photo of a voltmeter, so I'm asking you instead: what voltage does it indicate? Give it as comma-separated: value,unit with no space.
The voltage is 180,V
